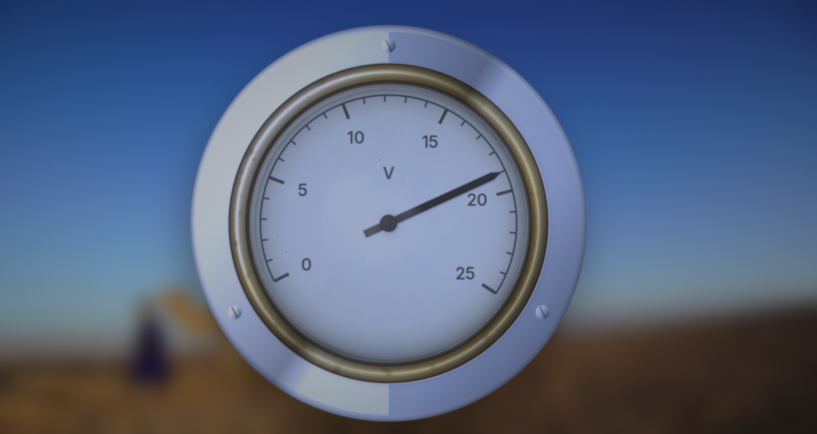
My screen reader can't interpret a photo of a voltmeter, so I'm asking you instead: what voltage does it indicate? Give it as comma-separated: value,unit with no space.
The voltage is 19,V
